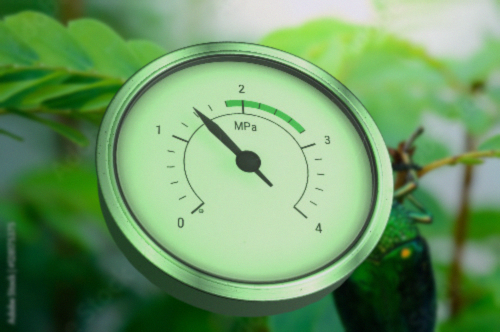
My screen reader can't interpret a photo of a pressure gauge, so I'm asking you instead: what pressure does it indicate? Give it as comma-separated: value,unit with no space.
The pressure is 1.4,MPa
